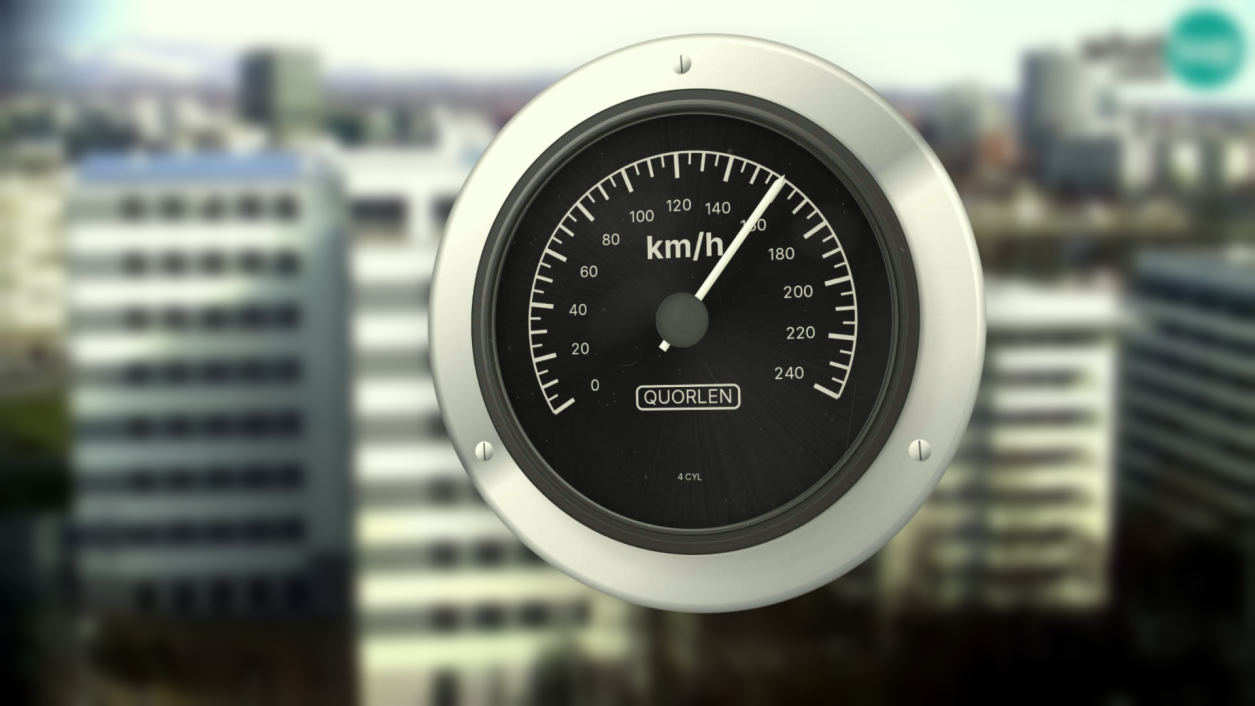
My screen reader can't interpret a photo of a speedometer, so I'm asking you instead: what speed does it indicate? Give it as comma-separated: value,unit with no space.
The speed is 160,km/h
